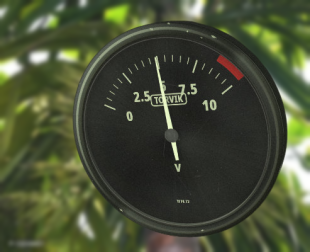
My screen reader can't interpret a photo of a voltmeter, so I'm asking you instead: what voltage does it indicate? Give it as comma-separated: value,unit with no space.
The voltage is 5,V
